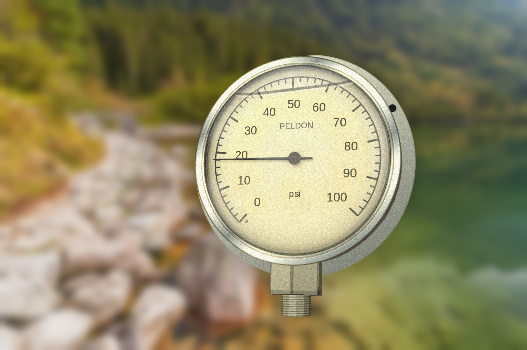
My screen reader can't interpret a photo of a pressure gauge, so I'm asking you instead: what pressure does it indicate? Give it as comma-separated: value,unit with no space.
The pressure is 18,psi
